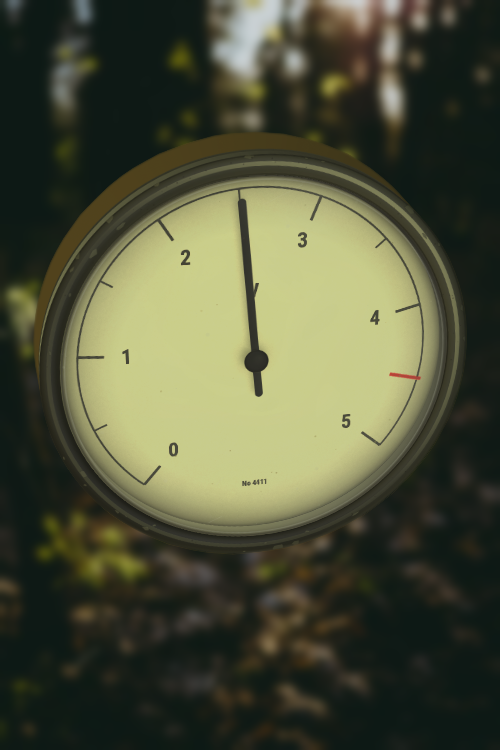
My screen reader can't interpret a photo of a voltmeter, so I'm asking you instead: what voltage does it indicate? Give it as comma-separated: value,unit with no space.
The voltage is 2.5,V
